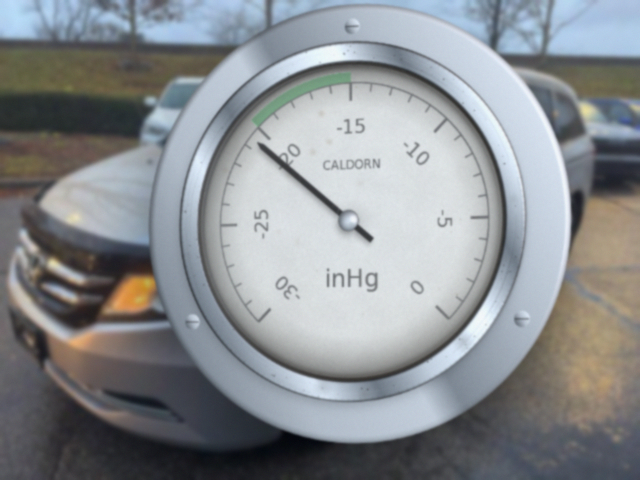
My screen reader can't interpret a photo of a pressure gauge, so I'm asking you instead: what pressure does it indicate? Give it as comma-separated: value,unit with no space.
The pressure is -20.5,inHg
